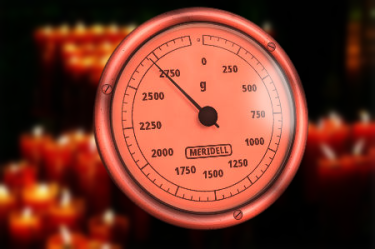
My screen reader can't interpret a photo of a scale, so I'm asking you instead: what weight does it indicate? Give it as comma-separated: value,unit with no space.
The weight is 2700,g
